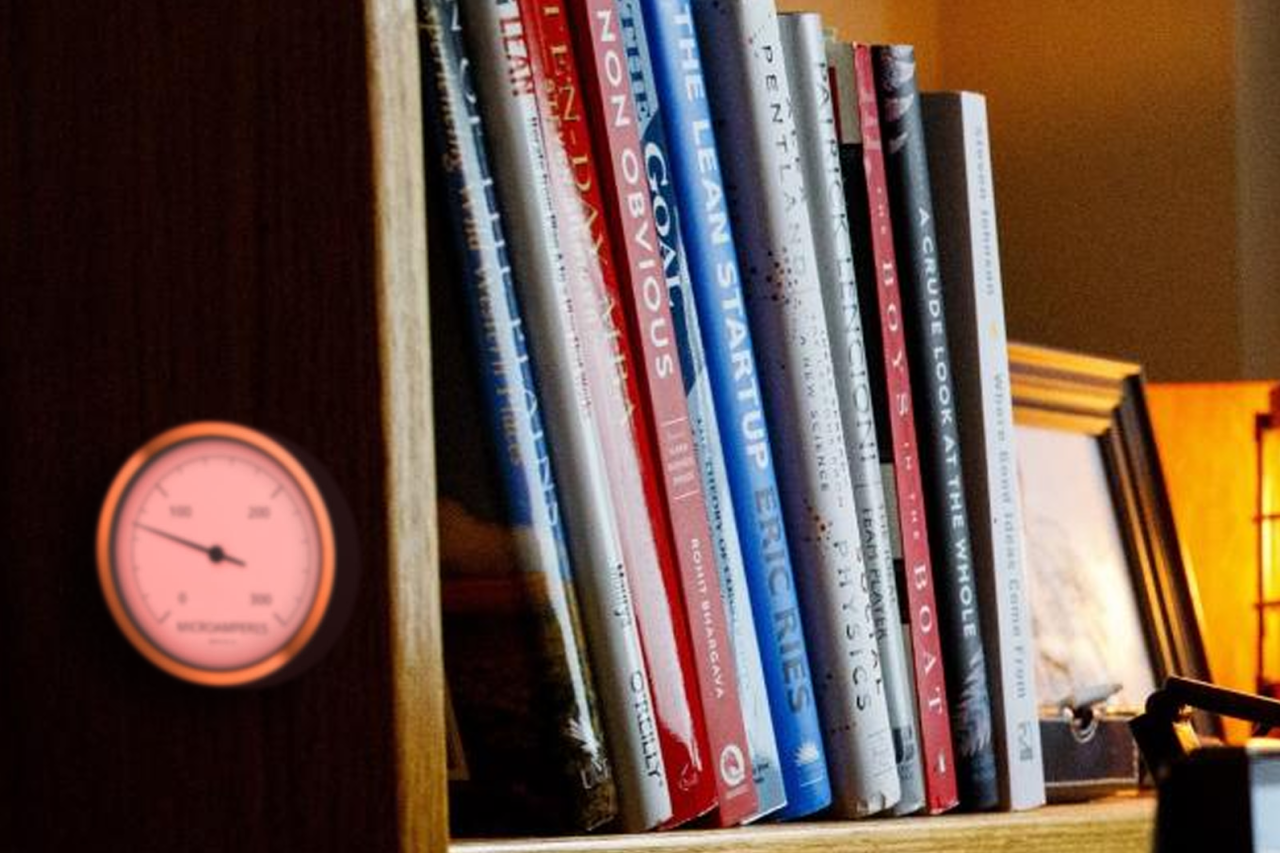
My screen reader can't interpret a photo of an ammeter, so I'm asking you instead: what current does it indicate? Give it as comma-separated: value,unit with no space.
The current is 70,µA
